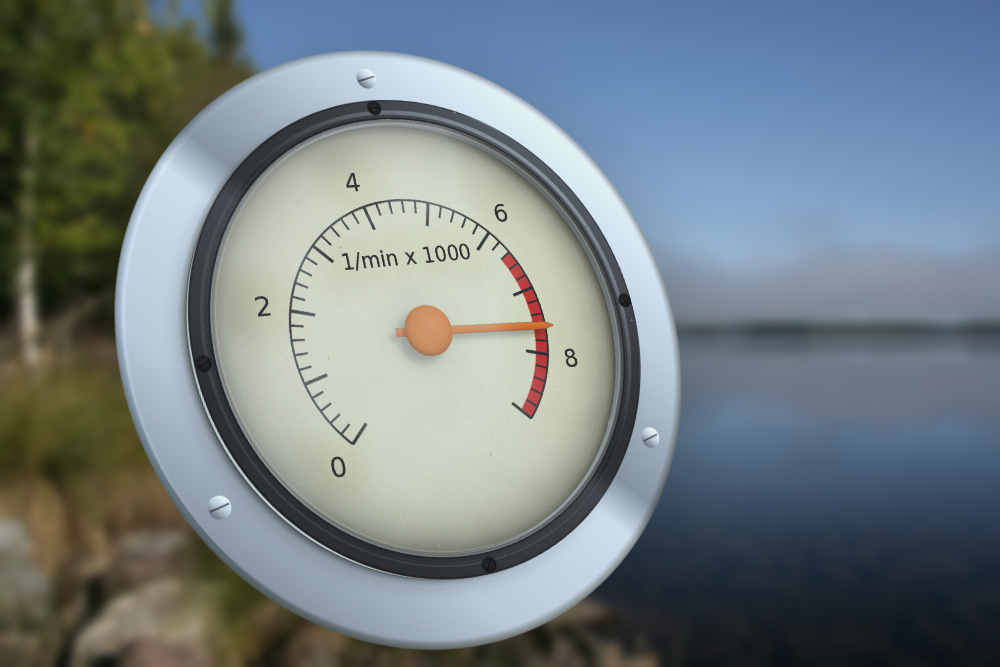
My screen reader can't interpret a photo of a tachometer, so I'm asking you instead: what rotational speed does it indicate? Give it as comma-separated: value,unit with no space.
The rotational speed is 7600,rpm
